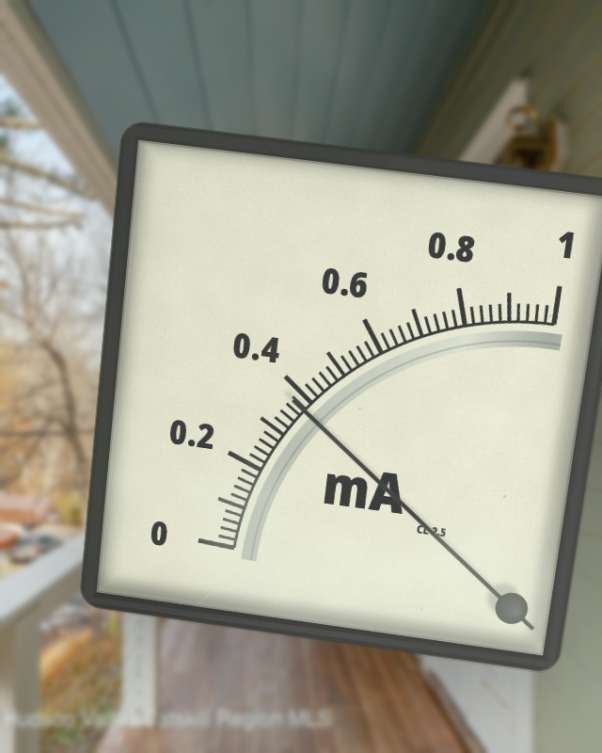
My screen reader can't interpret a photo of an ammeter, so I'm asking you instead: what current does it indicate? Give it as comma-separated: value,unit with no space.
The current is 0.38,mA
